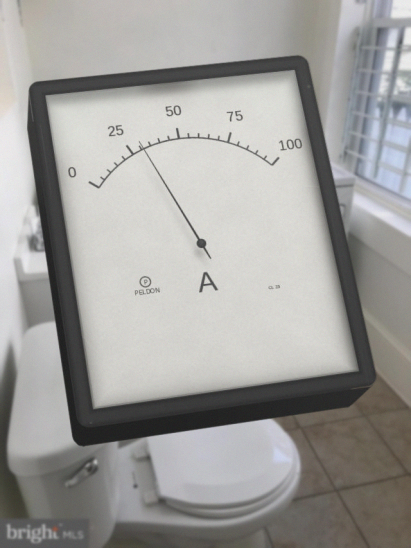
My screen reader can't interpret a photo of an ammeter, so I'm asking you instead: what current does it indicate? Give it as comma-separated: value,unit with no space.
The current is 30,A
